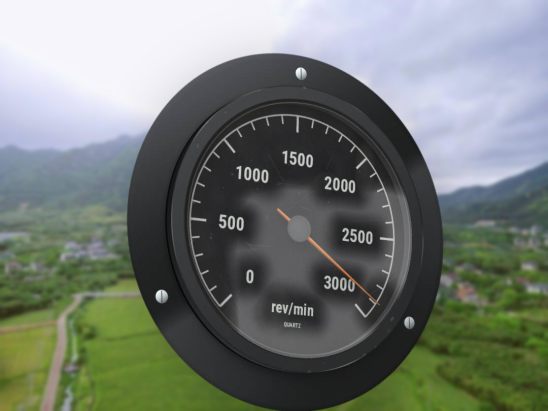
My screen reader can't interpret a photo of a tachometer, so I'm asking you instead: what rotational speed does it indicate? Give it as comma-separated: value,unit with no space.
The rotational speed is 2900,rpm
